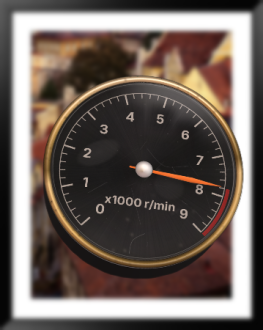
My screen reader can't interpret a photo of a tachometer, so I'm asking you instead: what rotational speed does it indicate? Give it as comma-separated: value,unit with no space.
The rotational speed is 7800,rpm
